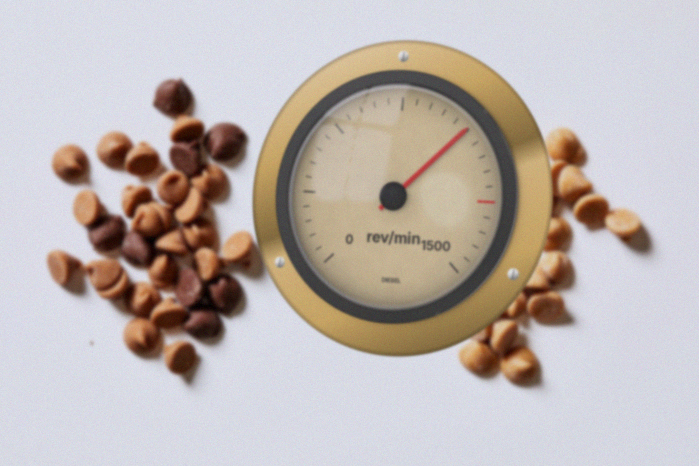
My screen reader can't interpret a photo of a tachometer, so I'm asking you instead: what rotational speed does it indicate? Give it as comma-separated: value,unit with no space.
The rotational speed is 1000,rpm
